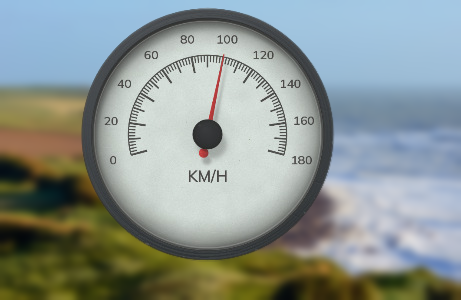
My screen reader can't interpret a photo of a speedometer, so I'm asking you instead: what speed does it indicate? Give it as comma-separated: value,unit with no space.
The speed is 100,km/h
